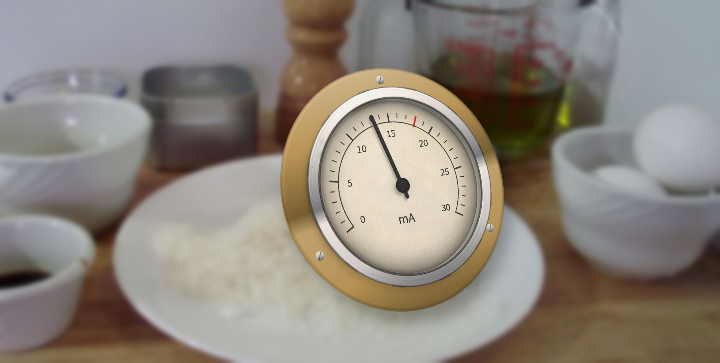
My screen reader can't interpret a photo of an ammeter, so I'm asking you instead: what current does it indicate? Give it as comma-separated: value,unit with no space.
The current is 13,mA
